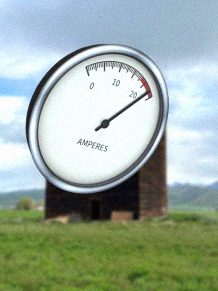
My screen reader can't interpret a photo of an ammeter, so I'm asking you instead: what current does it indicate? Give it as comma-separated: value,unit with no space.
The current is 22.5,A
